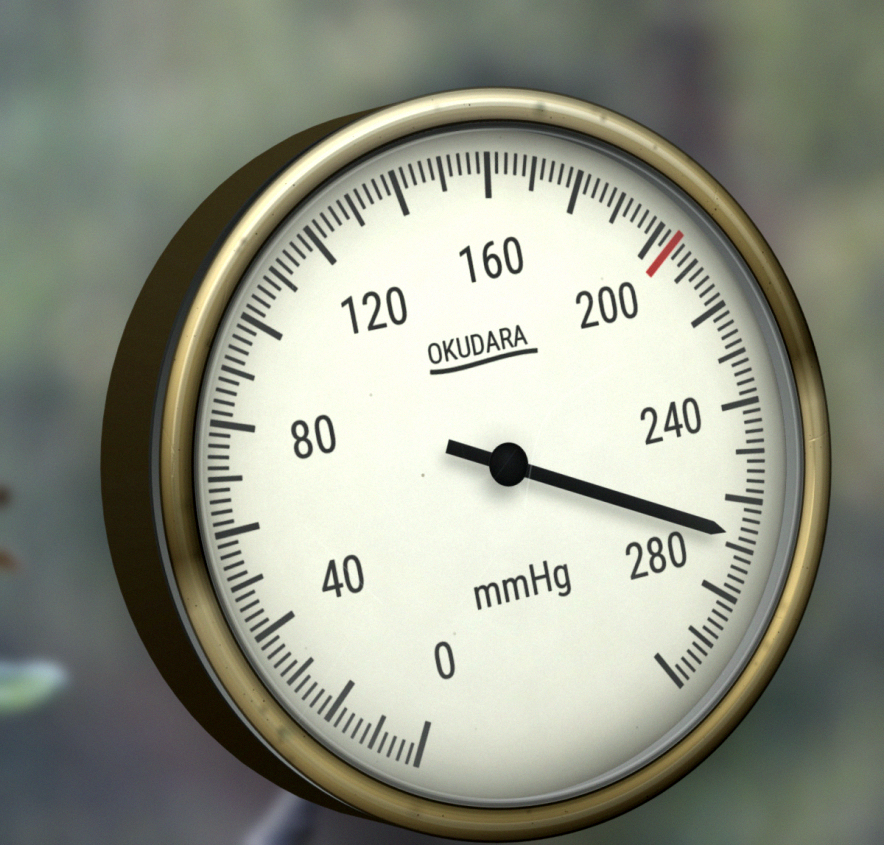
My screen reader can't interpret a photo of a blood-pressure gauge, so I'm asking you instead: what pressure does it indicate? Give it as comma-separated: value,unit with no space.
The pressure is 268,mmHg
